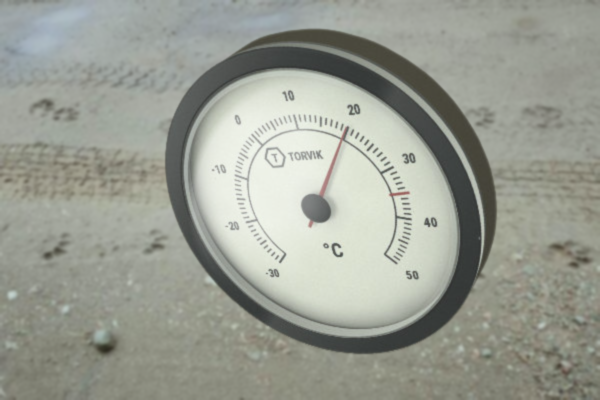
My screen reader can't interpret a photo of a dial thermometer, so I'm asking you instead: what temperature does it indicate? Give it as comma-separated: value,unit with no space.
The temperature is 20,°C
